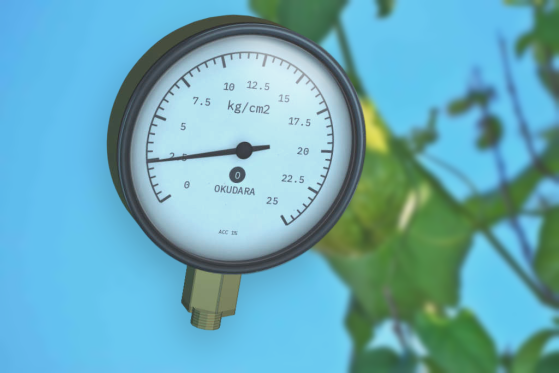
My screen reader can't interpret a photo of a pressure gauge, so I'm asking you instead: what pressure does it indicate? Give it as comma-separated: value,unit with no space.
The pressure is 2.5,kg/cm²
